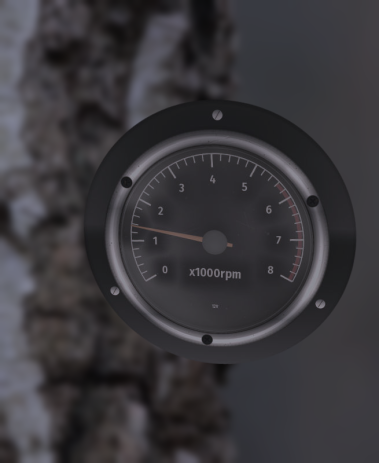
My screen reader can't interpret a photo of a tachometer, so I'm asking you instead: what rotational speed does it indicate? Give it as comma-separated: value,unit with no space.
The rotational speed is 1400,rpm
